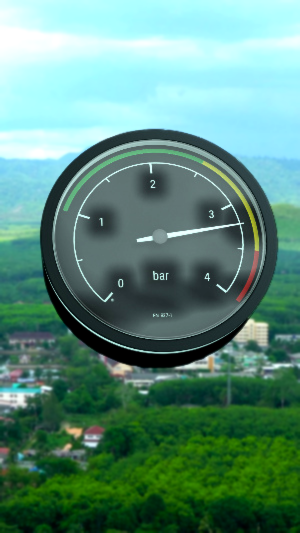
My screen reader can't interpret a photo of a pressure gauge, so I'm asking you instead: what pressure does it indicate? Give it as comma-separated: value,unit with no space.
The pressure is 3.25,bar
